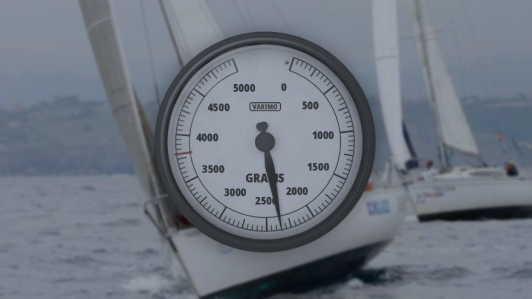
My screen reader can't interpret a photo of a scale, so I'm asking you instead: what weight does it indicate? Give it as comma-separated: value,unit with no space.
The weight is 2350,g
